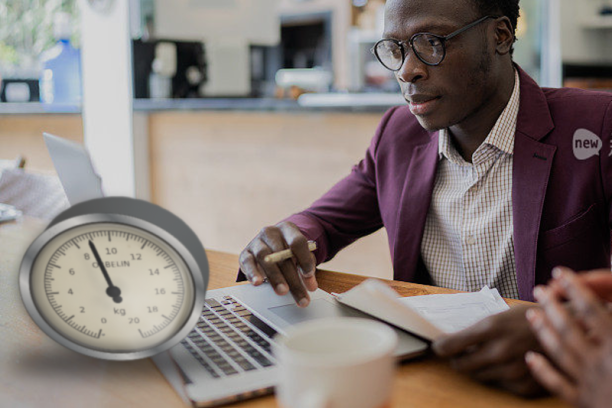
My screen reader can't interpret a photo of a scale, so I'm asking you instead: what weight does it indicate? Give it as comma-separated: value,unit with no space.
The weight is 9,kg
